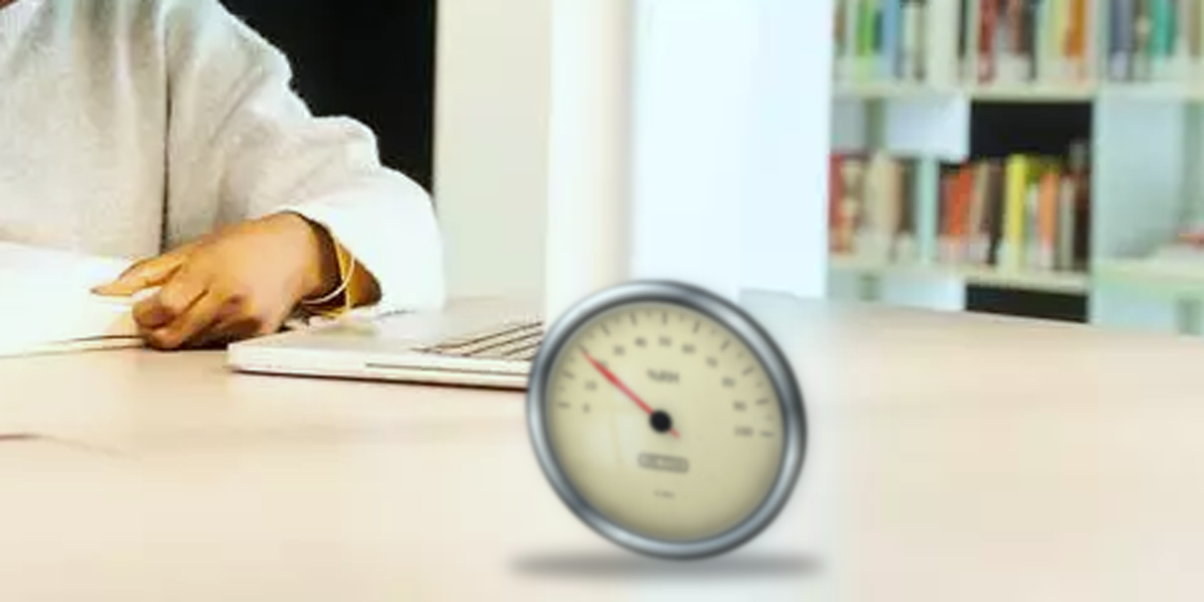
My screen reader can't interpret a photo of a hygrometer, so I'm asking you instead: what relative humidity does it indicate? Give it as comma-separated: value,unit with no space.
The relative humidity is 20,%
